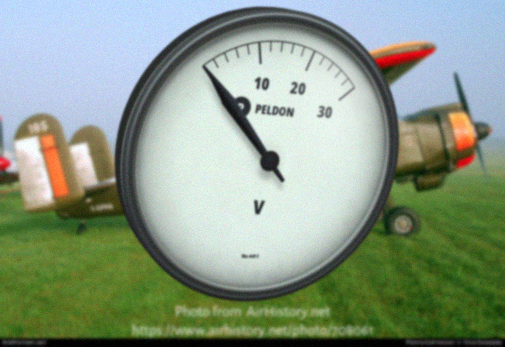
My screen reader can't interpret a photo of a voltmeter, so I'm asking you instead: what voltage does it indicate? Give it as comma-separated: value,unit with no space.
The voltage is 0,V
